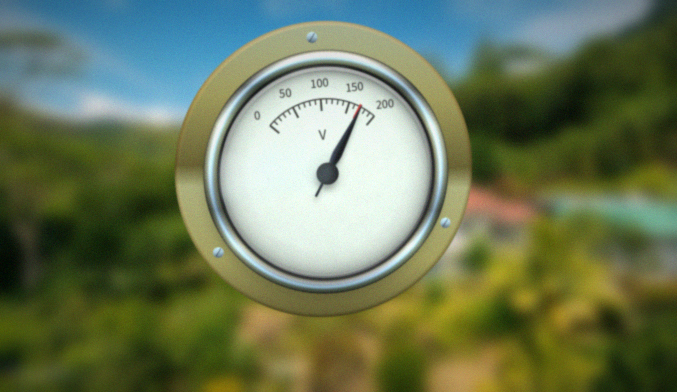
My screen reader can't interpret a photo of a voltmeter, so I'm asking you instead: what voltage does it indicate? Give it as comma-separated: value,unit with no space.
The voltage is 170,V
